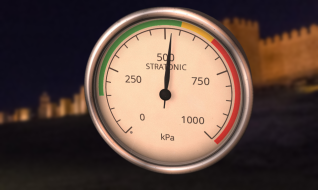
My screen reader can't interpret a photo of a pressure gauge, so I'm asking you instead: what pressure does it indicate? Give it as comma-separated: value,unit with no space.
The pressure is 525,kPa
